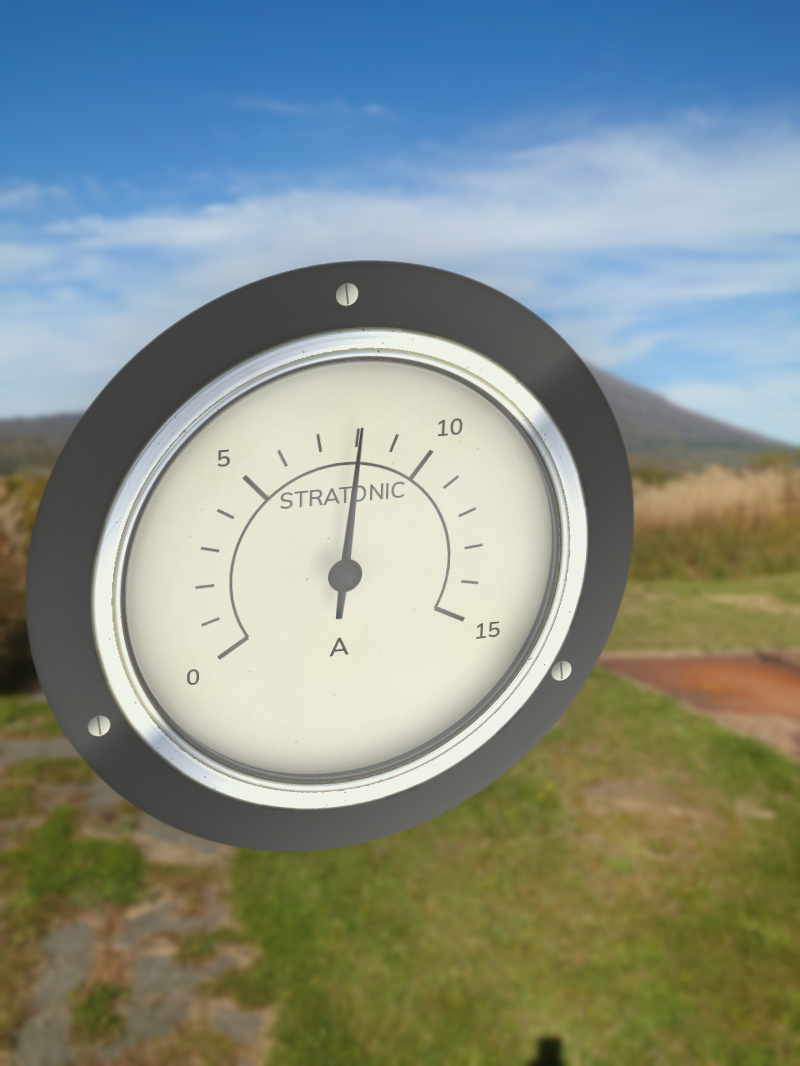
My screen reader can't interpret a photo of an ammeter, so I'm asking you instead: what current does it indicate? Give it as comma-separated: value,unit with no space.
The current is 8,A
